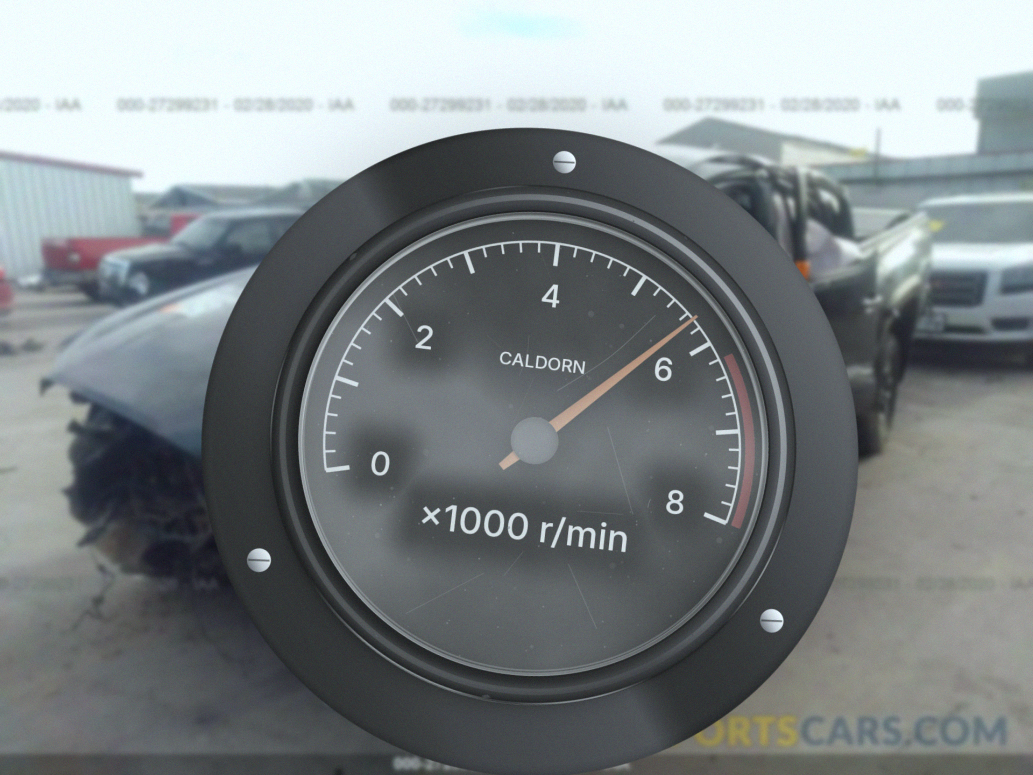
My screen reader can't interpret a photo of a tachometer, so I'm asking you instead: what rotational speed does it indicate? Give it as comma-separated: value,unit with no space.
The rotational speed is 5700,rpm
